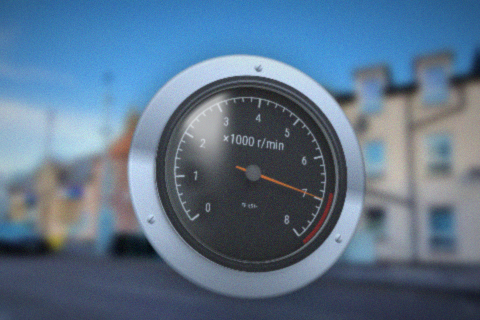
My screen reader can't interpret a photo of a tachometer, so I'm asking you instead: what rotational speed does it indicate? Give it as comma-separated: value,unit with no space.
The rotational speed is 7000,rpm
